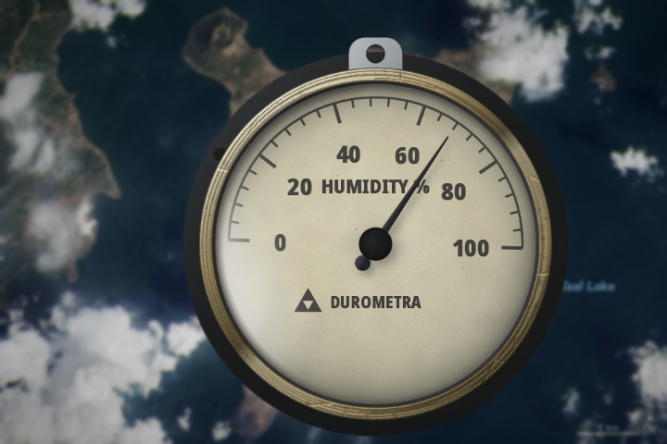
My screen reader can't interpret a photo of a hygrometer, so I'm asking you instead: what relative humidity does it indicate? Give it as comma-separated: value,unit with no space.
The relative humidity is 68,%
